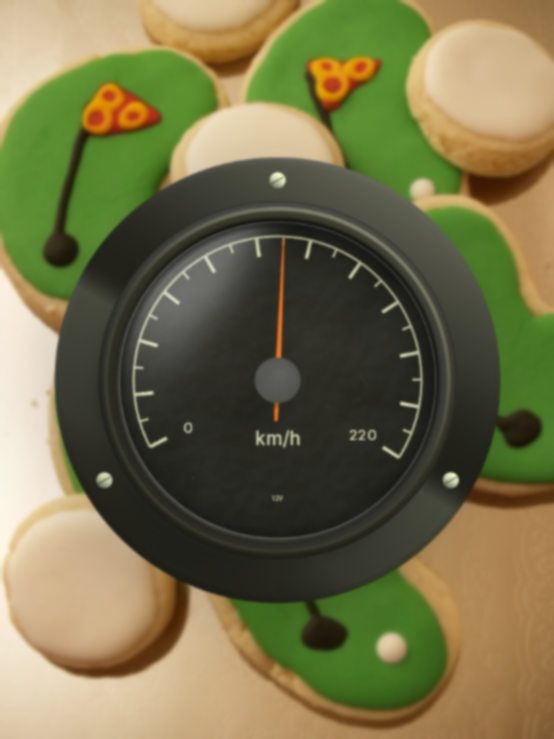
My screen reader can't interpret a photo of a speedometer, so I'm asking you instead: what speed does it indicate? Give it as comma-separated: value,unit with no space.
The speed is 110,km/h
